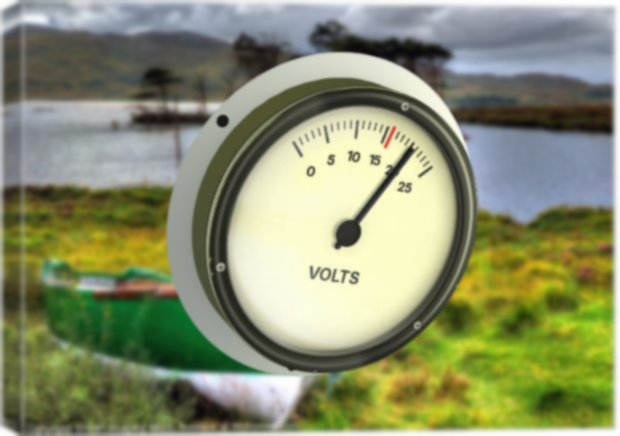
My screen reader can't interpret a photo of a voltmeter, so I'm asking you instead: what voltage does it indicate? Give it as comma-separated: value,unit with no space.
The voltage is 20,V
